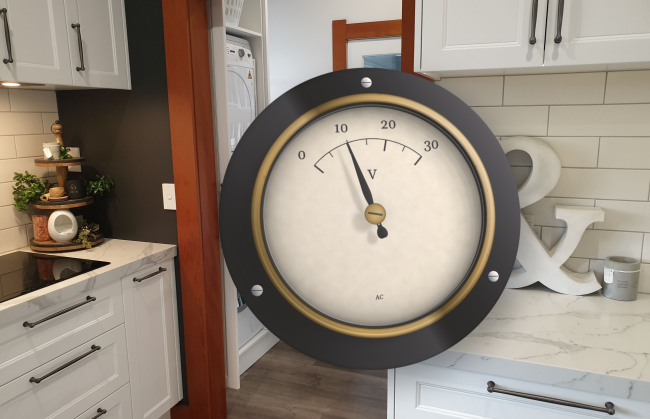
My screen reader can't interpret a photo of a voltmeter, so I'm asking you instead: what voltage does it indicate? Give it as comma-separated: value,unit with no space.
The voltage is 10,V
